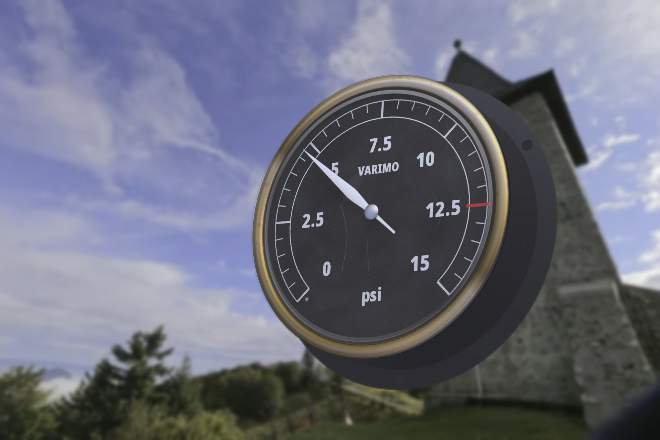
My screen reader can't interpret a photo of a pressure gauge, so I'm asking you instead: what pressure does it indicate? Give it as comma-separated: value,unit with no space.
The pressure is 4.75,psi
